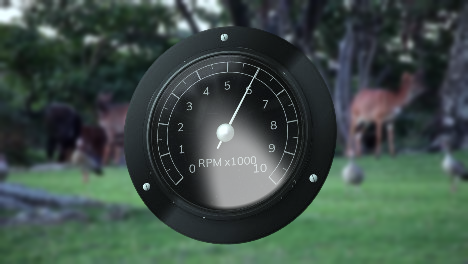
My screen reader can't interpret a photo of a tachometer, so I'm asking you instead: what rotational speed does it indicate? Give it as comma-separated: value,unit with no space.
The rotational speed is 6000,rpm
